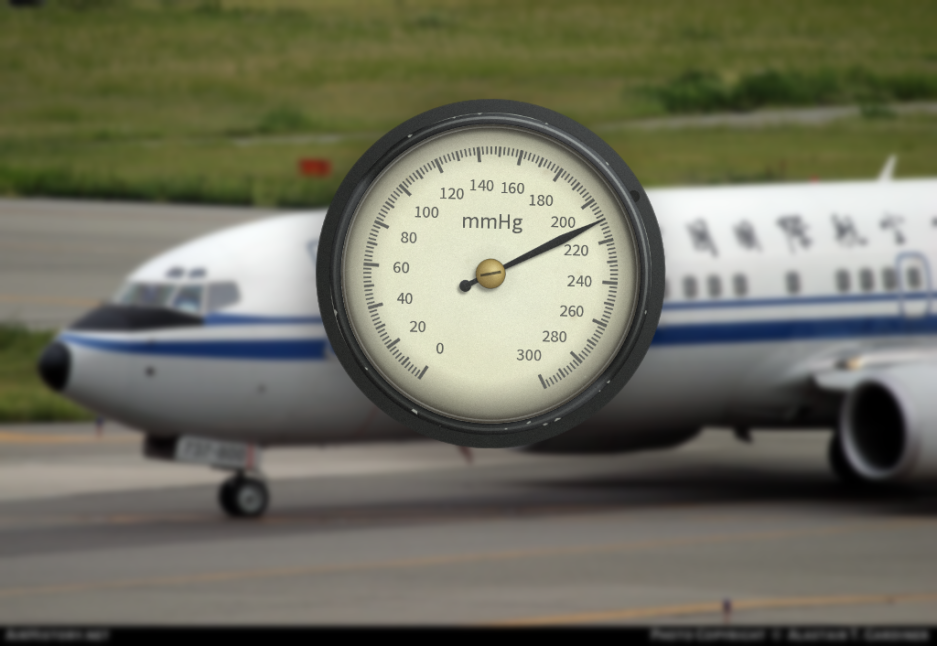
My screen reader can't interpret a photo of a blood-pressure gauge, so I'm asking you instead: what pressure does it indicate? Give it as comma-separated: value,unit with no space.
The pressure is 210,mmHg
